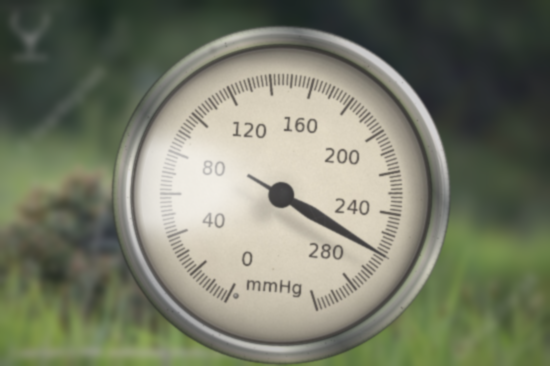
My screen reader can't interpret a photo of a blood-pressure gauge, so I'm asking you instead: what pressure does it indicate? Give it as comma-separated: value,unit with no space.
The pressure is 260,mmHg
